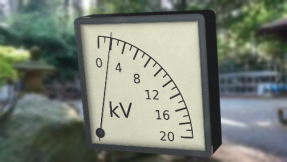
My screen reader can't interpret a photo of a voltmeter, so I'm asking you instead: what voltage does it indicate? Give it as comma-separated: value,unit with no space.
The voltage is 2,kV
